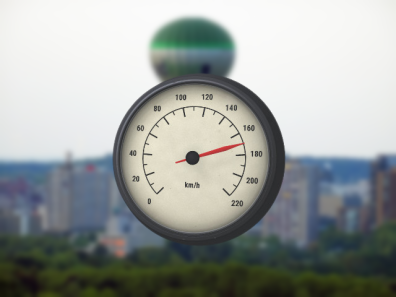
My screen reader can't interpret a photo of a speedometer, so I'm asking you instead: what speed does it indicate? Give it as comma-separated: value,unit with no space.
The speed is 170,km/h
